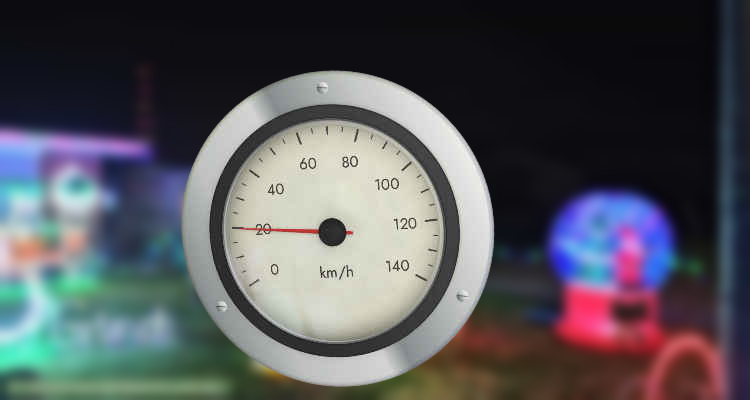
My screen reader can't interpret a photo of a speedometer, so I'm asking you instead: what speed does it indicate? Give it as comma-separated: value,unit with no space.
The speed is 20,km/h
